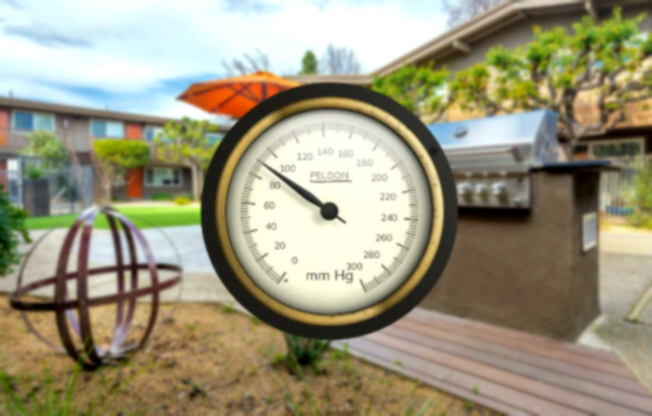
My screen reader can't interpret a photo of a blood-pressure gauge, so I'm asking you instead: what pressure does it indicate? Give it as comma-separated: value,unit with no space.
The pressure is 90,mmHg
